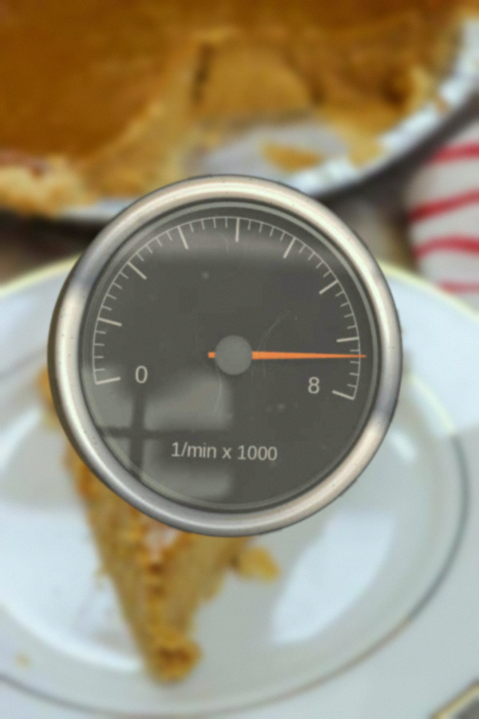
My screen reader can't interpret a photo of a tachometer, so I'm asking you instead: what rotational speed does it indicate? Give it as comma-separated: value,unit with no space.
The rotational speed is 7300,rpm
